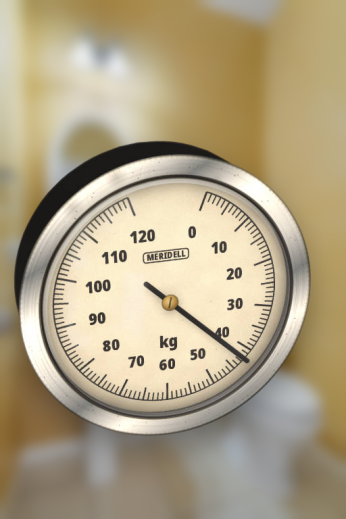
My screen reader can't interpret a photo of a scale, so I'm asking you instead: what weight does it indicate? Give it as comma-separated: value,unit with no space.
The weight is 42,kg
